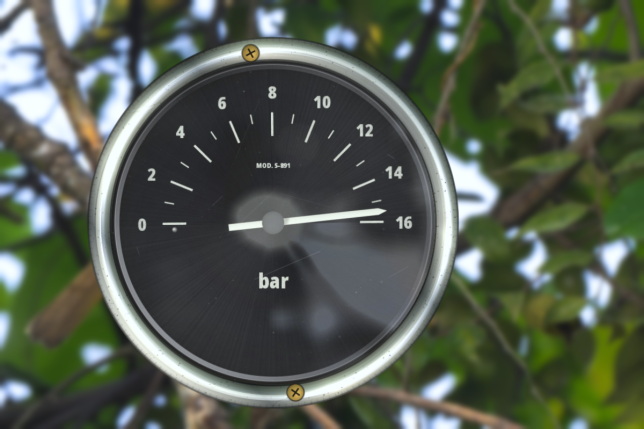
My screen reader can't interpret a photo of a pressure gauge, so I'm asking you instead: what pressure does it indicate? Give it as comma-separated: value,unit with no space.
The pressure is 15.5,bar
